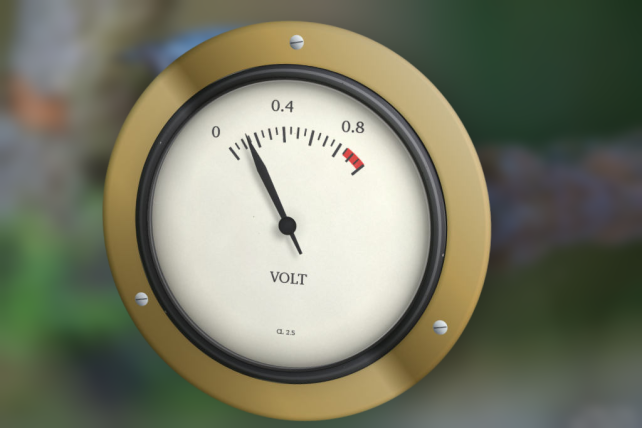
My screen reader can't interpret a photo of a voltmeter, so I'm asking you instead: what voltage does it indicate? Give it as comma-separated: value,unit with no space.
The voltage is 0.15,V
